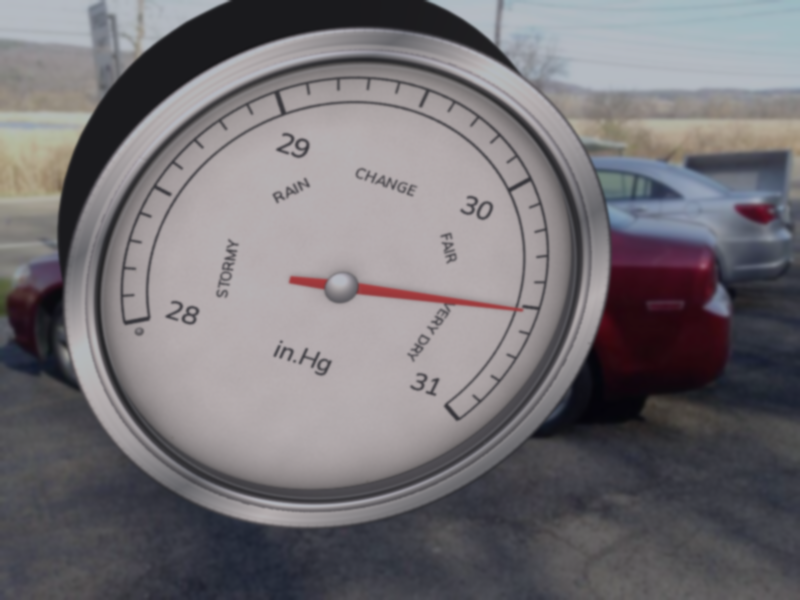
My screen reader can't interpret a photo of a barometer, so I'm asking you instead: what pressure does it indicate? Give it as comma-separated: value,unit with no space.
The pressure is 30.5,inHg
